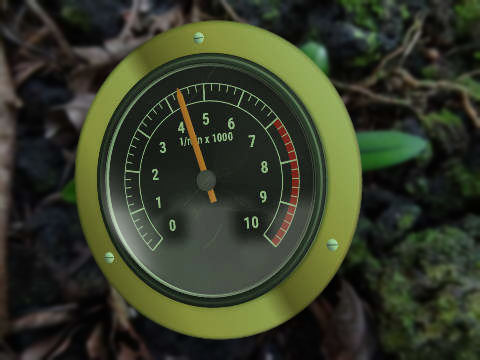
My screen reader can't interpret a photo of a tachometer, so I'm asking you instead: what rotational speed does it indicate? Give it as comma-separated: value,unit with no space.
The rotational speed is 4400,rpm
